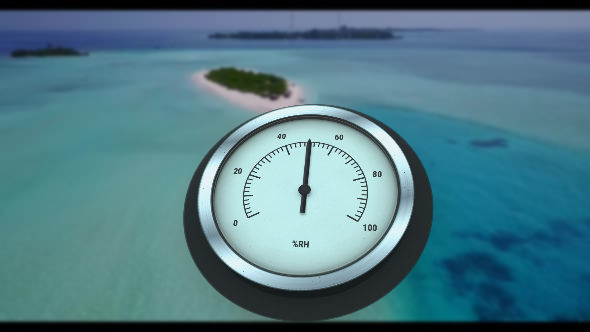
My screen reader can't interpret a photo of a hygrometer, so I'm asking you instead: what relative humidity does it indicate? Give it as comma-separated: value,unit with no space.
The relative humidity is 50,%
